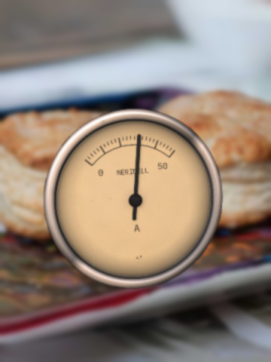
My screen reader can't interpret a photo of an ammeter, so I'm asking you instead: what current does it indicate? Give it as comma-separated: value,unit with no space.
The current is 30,A
